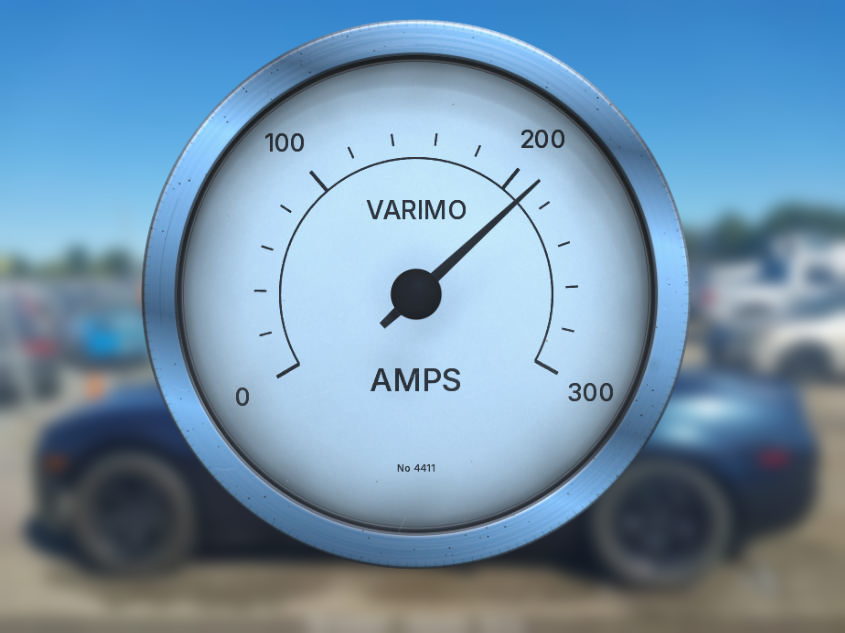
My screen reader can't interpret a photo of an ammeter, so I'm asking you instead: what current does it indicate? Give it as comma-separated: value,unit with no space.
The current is 210,A
